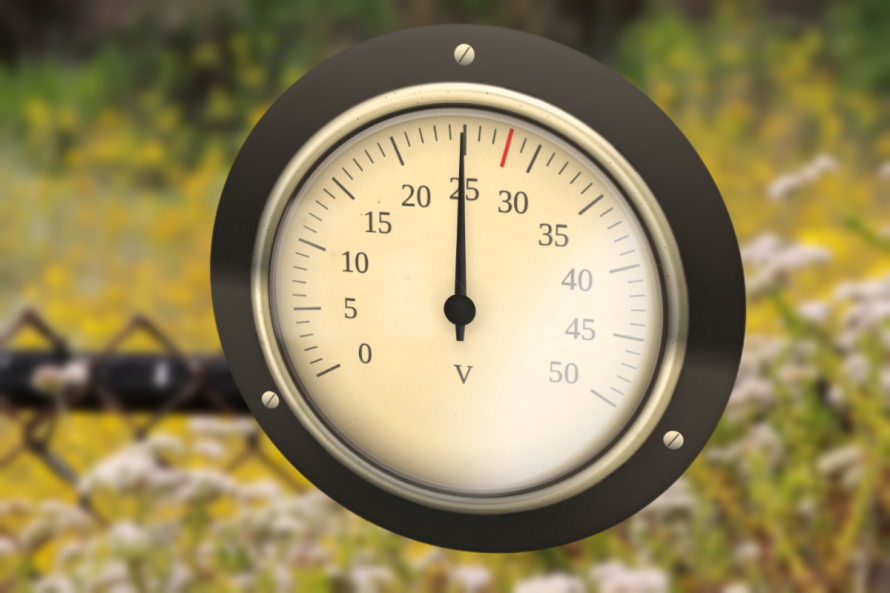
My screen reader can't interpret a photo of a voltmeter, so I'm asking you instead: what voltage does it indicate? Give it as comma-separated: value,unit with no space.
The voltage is 25,V
